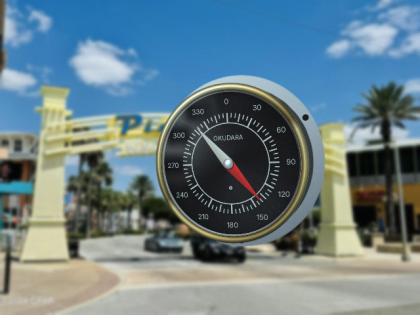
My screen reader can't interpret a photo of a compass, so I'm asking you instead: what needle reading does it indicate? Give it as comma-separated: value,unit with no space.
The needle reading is 140,°
